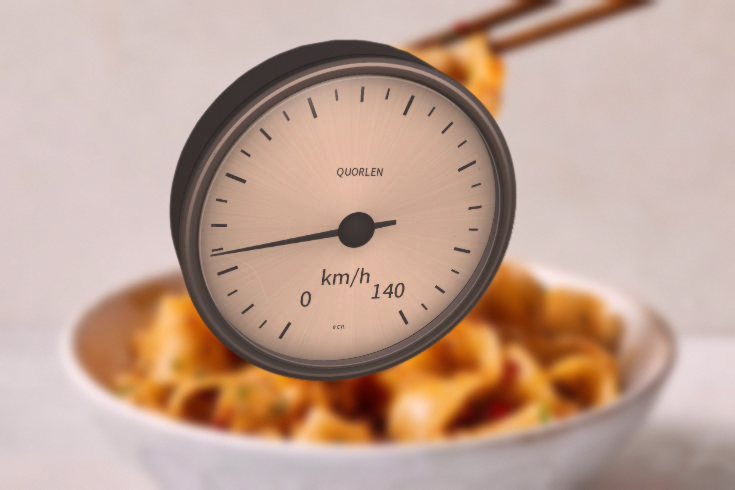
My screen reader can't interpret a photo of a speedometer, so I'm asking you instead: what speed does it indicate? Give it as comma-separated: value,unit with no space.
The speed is 25,km/h
